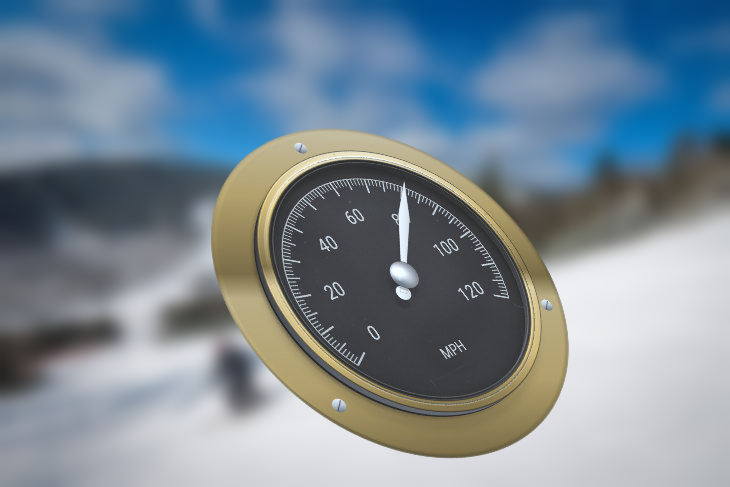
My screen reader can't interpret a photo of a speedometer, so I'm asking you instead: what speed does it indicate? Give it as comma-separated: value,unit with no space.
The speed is 80,mph
